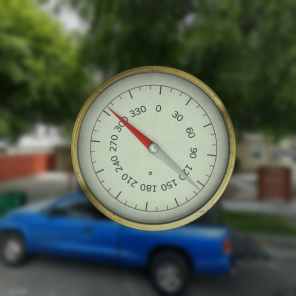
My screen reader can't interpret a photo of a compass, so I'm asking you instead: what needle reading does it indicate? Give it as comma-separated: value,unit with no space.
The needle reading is 305,°
